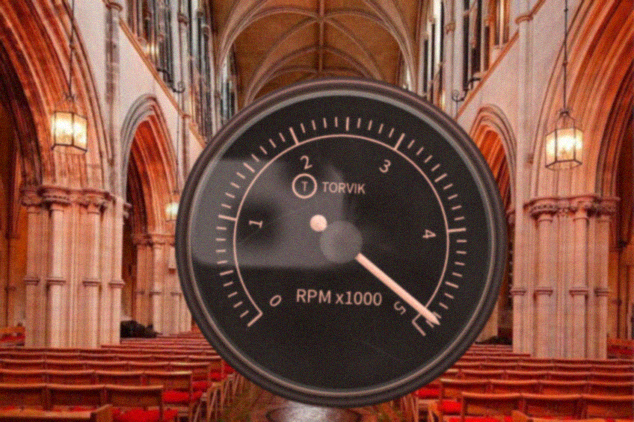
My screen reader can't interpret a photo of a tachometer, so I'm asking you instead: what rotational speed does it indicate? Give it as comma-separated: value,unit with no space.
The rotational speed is 4850,rpm
